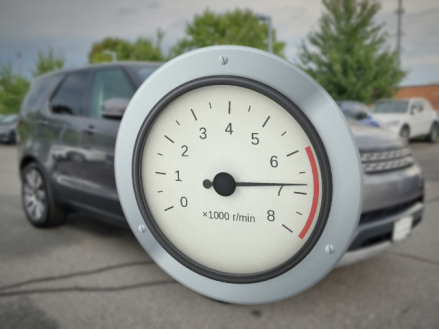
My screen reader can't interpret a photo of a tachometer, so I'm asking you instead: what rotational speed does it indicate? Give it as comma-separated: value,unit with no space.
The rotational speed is 6750,rpm
